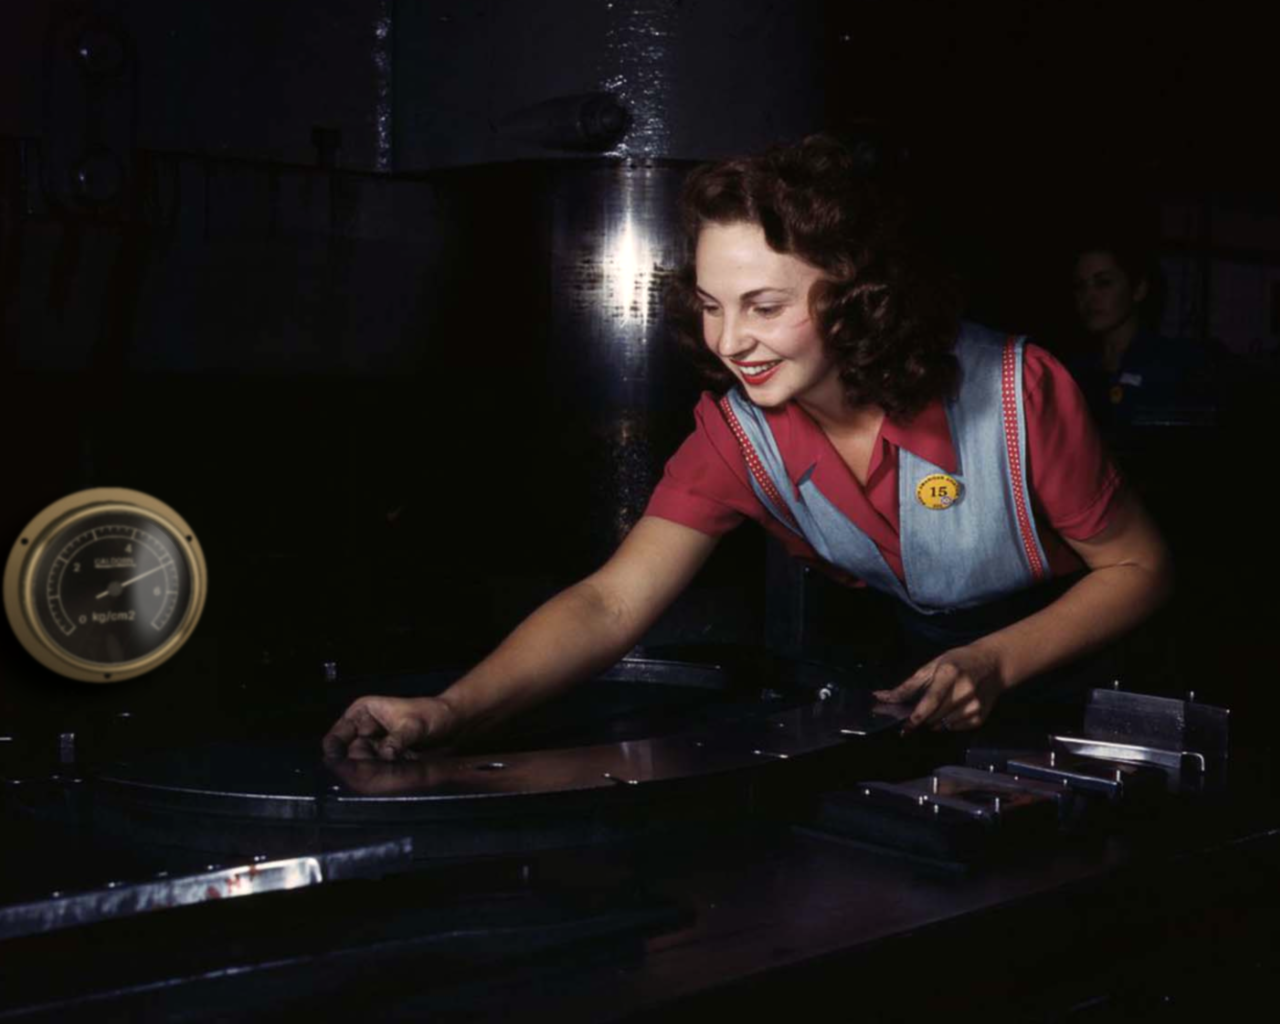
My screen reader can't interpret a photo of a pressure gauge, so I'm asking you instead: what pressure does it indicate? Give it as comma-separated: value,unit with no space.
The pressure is 5.2,kg/cm²
